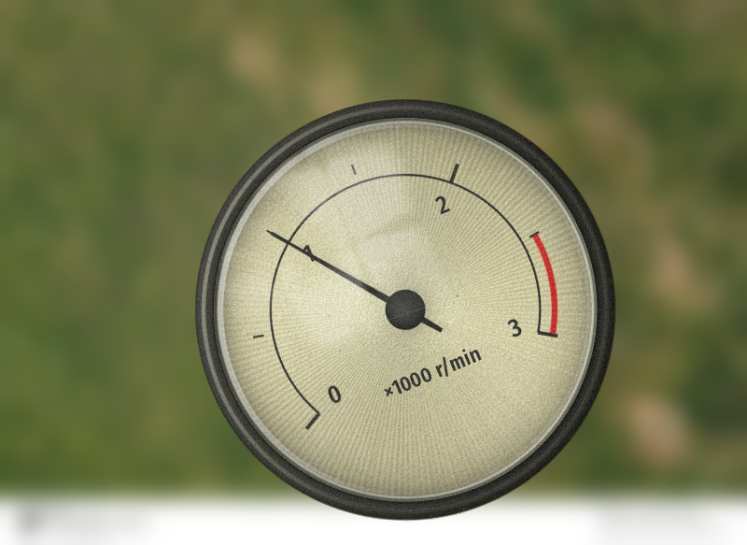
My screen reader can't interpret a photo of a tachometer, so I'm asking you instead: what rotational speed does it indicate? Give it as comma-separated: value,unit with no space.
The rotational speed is 1000,rpm
